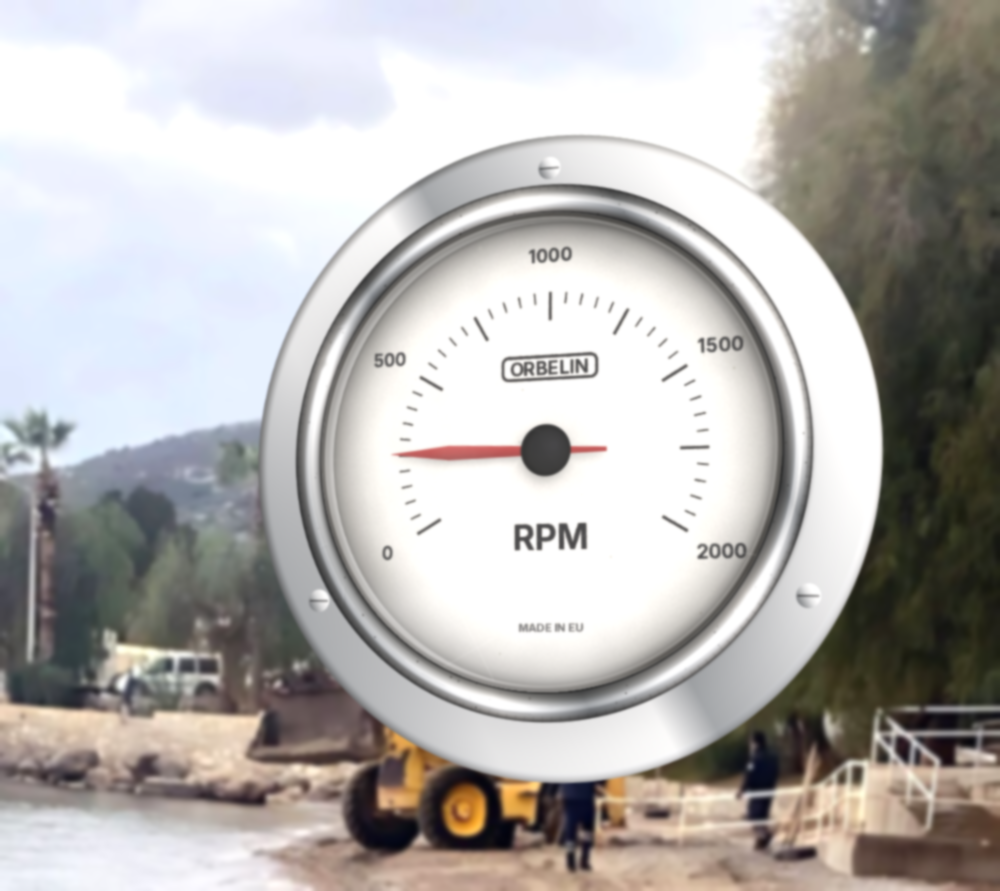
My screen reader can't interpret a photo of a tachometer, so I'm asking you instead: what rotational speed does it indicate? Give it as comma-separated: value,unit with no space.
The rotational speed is 250,rpm
